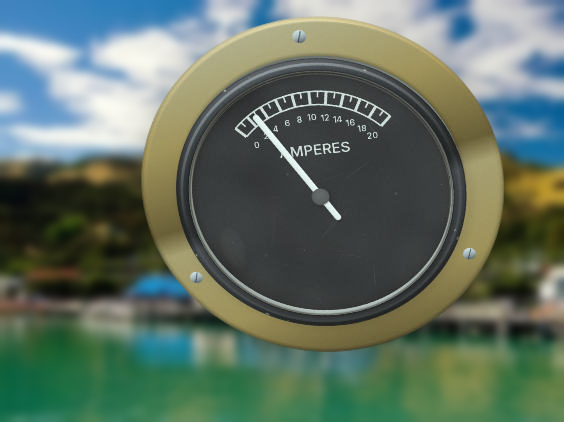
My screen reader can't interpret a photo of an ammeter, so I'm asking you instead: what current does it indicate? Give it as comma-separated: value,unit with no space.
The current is 3,A
